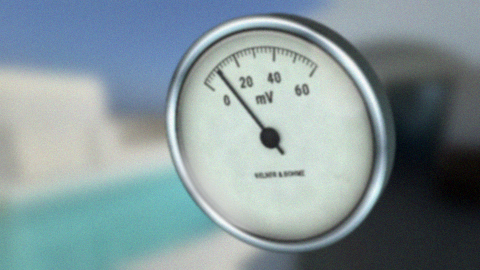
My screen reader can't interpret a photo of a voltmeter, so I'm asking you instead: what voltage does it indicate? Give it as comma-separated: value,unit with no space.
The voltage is 10,mV
